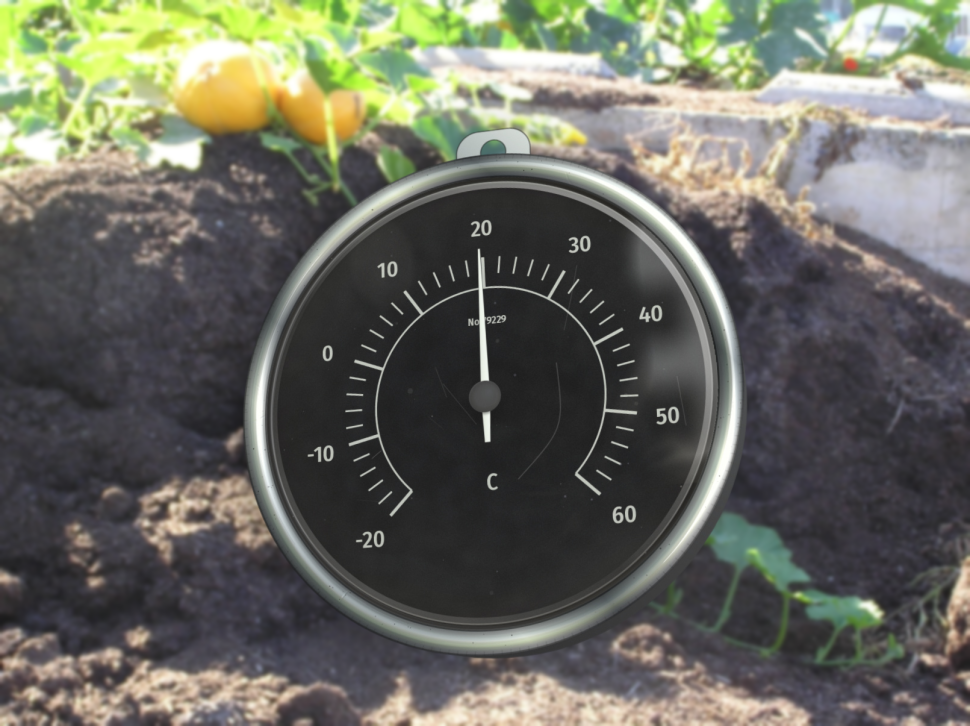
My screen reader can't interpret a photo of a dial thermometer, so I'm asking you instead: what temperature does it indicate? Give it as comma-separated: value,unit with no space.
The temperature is 20,°C
